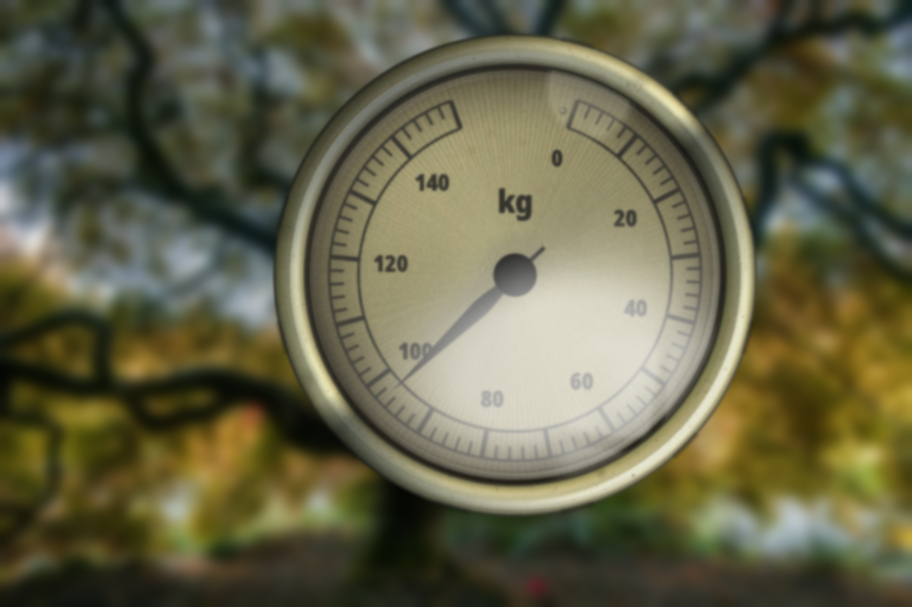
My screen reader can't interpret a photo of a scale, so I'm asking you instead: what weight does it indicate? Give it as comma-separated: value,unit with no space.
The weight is 97,kg
